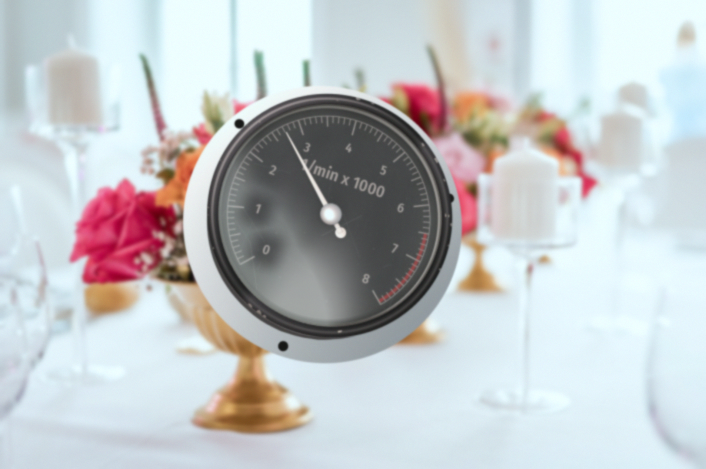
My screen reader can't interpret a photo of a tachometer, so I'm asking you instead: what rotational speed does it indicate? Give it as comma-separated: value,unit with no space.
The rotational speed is 2700,rpm
